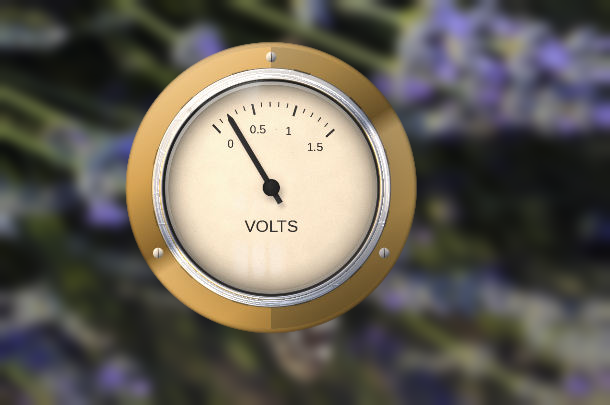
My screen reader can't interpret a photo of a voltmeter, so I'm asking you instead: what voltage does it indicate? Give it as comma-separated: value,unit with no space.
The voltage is 0.2,V
